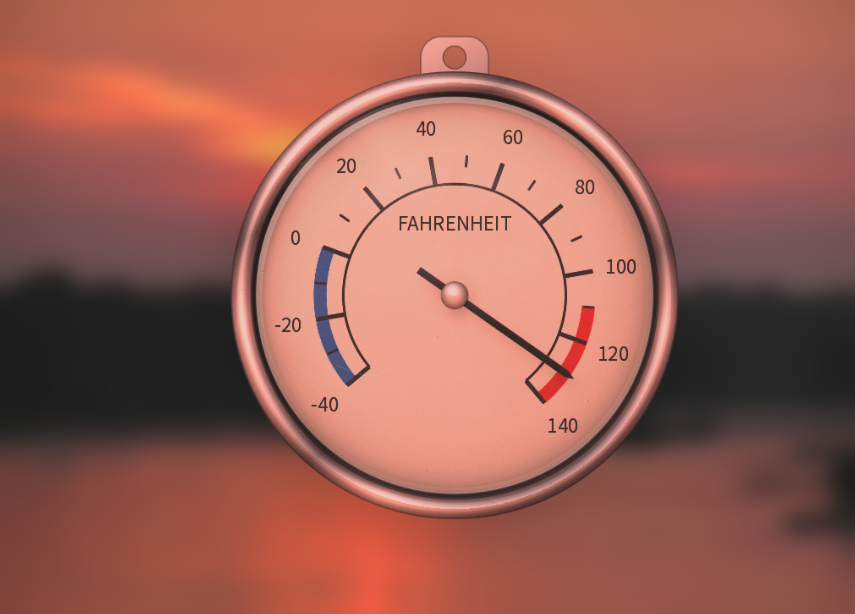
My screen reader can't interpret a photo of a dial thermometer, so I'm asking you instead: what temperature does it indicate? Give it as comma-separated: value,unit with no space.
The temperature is 130,°F
